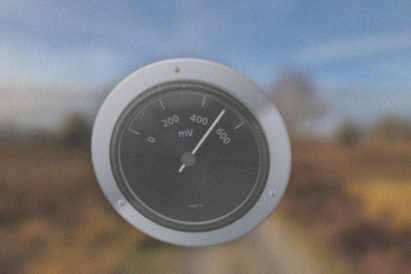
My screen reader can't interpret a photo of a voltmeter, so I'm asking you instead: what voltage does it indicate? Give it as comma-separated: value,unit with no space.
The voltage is 500,mV
